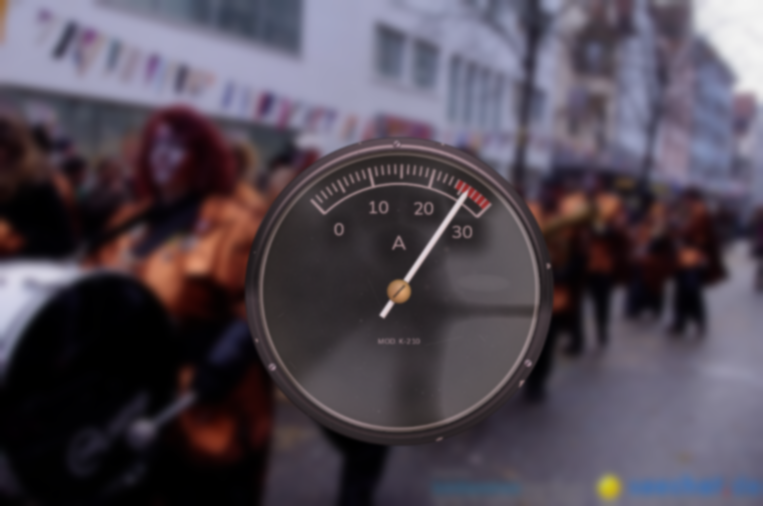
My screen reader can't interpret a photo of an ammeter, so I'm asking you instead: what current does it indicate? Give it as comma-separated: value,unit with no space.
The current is 26,A
